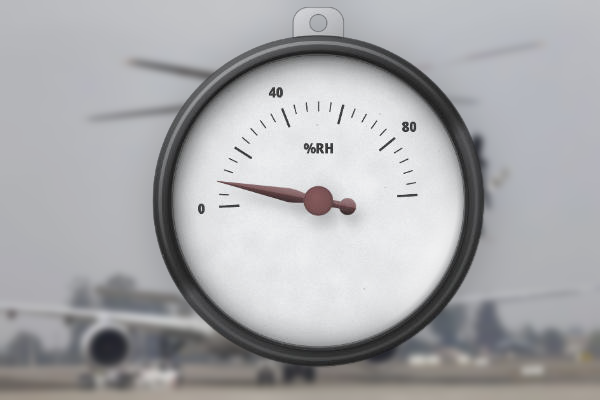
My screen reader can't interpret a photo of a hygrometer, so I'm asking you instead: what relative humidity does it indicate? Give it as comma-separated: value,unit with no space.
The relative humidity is 8,%
